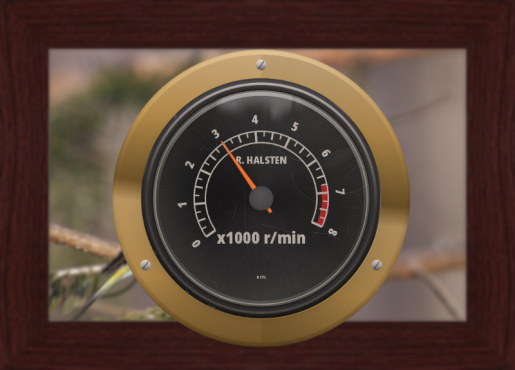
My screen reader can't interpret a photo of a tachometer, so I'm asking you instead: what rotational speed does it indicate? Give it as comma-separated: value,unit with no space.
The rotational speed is 3000,rpm
